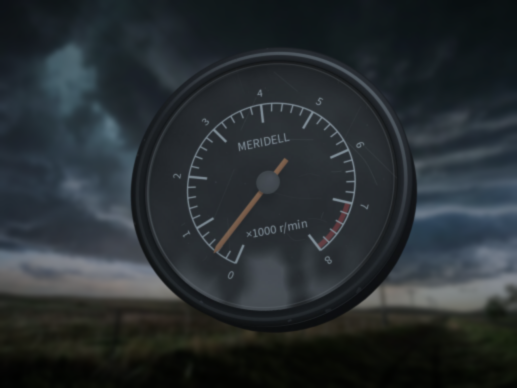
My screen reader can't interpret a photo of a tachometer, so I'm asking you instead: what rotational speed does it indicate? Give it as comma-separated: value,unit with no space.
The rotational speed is 400,rpm
